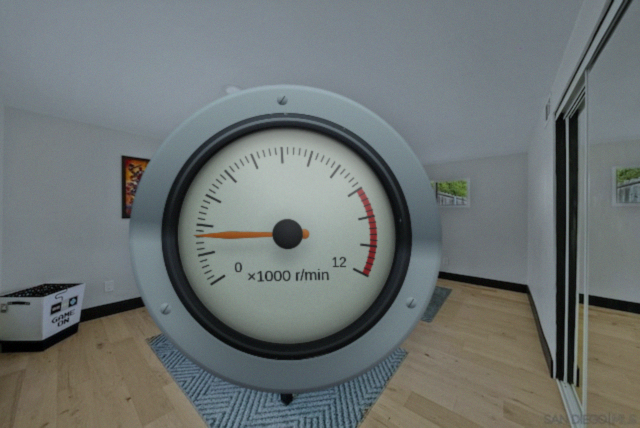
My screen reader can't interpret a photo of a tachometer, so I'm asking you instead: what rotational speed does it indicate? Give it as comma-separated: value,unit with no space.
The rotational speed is 1600,rpm
